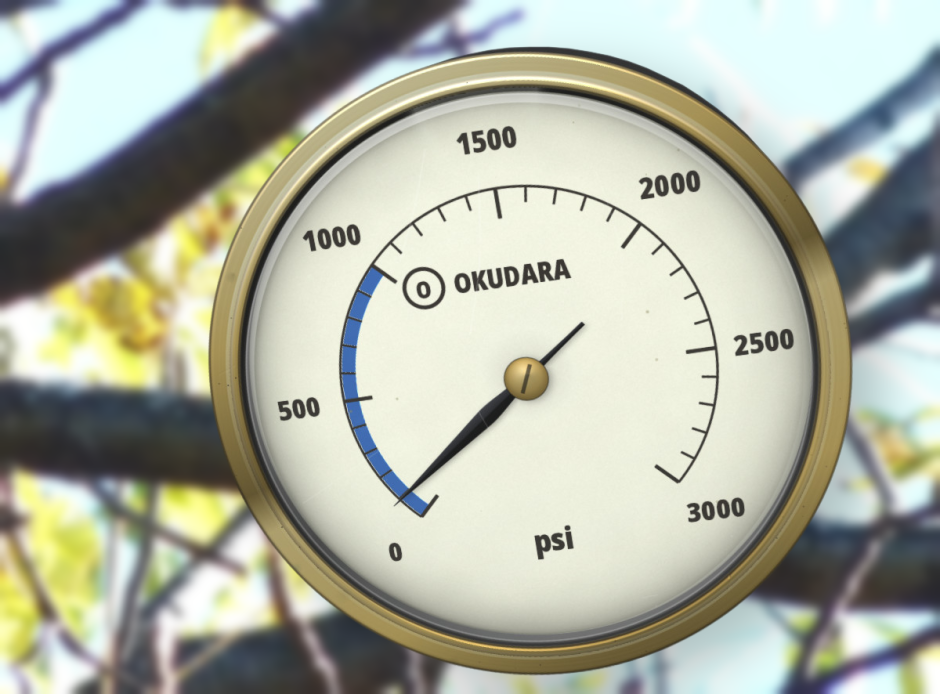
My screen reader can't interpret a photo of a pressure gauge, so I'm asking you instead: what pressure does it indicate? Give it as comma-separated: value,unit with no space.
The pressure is 100,psi
